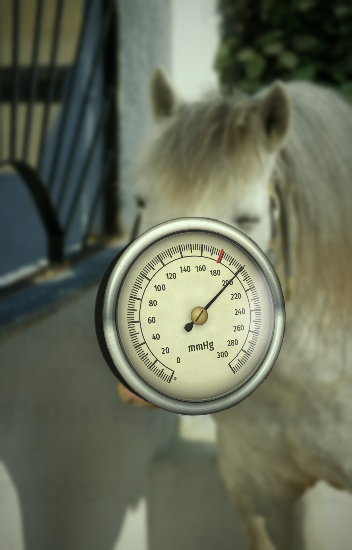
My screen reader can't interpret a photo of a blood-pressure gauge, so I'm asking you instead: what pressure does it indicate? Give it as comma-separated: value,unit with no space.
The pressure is 200,mmHg
